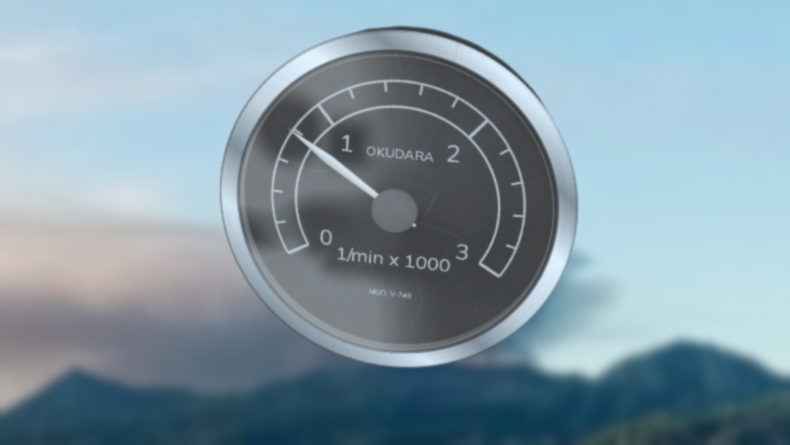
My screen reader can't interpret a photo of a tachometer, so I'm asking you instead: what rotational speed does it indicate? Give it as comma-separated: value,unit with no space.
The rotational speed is 800,rpm
